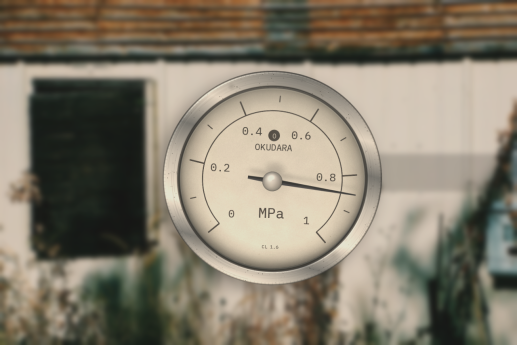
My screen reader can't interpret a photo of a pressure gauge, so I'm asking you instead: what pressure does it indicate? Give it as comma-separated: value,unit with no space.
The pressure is 0.85,MPa
